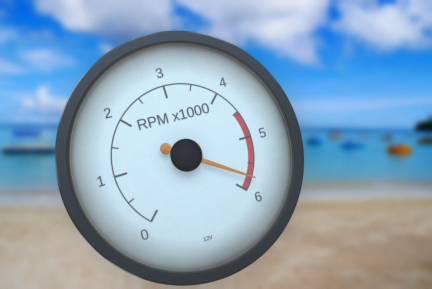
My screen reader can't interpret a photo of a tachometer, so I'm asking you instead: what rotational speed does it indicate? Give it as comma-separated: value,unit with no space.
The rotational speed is 5750,rpm
